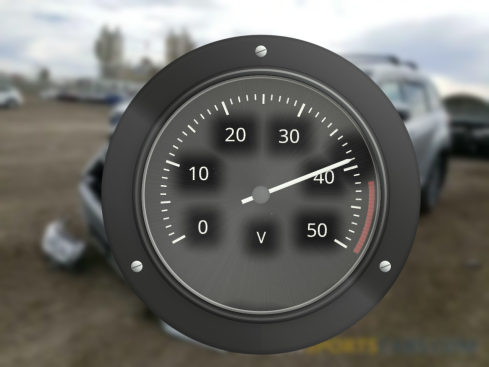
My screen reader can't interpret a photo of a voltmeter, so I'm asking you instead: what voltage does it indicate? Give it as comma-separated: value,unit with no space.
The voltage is 39,V
